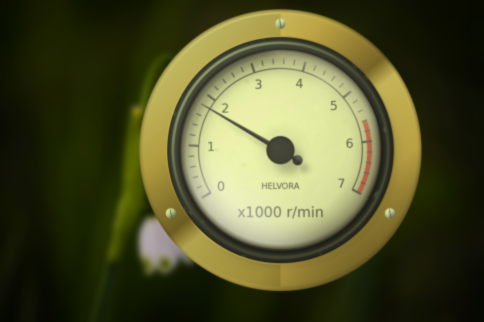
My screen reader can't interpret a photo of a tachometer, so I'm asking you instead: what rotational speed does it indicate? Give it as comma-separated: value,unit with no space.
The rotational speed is 1800,rpm
